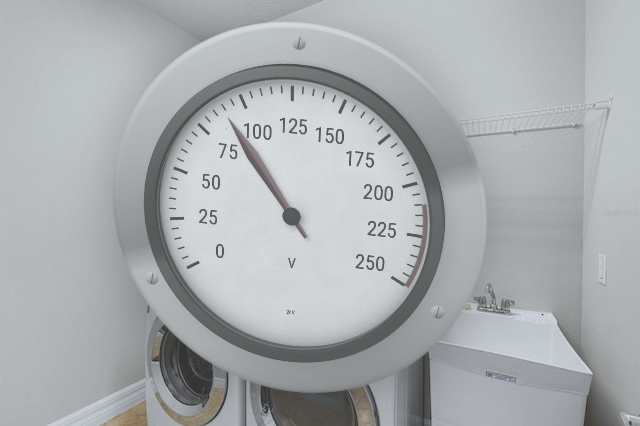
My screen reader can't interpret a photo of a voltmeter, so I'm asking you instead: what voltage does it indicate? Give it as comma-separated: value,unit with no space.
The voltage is 90,V
